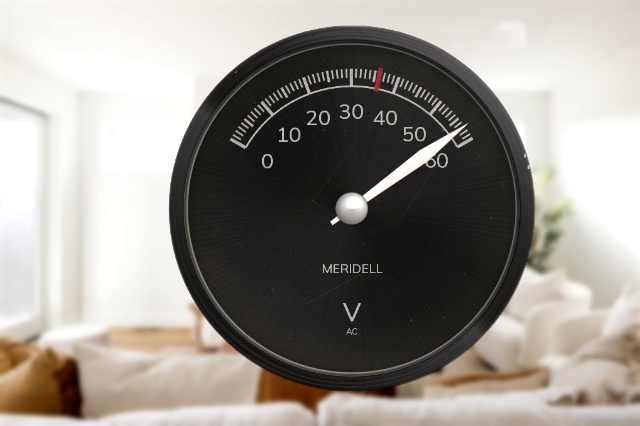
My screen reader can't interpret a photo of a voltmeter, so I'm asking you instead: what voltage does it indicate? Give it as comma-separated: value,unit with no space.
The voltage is 57,V
